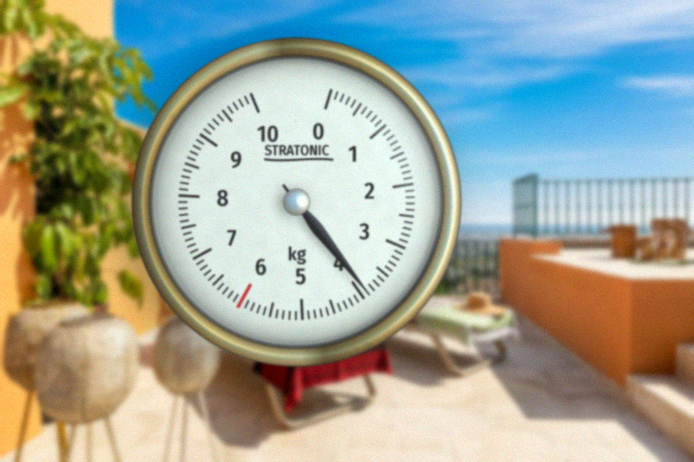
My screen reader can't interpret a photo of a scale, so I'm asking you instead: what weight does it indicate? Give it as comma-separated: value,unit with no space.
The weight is 3.9,kg
